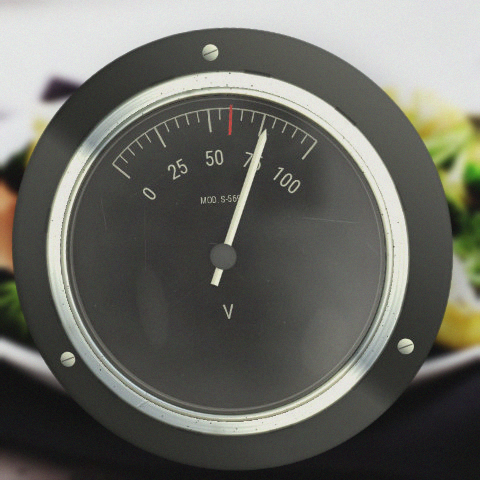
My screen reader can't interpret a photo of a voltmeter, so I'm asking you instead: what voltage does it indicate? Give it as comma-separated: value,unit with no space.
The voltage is 77.5,V
